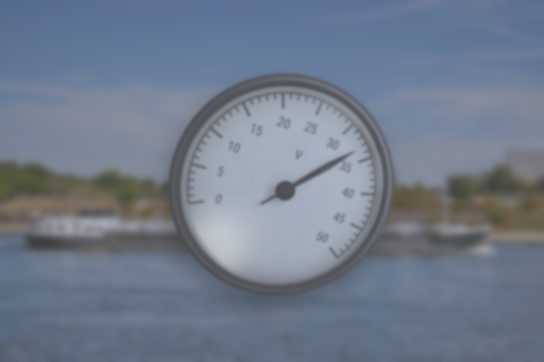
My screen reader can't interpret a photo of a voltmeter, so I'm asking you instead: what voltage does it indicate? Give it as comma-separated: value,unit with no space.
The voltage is 33,V
